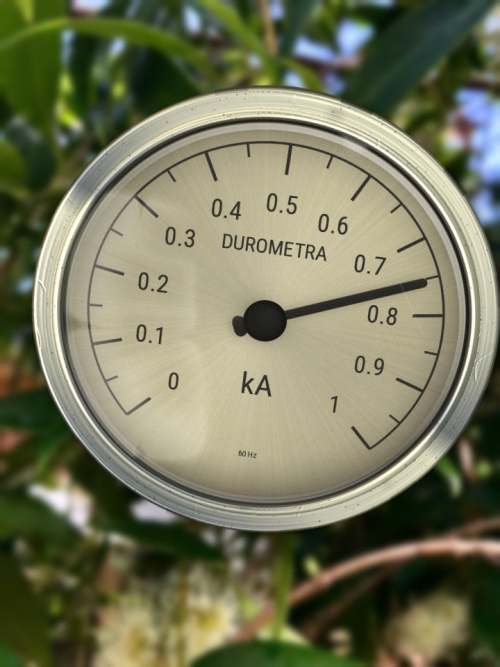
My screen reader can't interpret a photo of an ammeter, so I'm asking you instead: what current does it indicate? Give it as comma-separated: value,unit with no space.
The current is 0.75,kA
